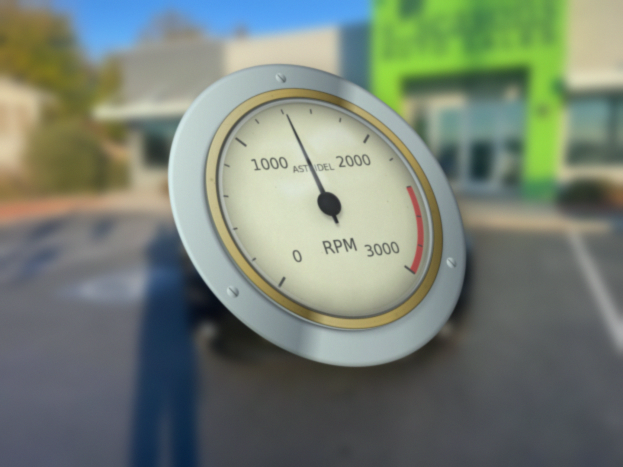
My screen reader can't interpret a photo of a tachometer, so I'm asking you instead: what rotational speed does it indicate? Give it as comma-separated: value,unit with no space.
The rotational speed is 1400,rpm
